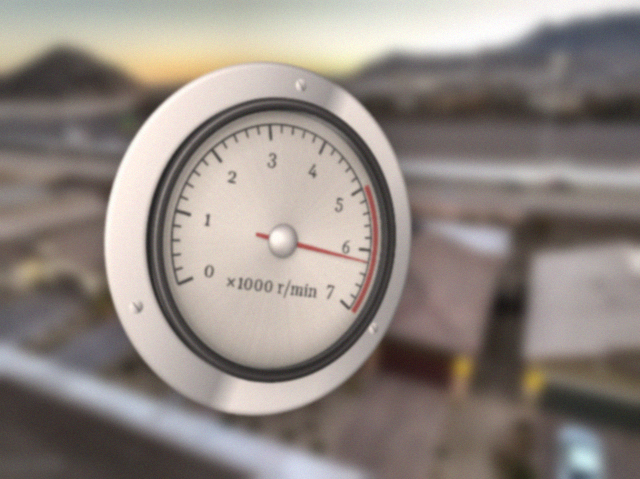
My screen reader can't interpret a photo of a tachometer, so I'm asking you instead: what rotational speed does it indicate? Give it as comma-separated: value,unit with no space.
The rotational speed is 6200,rpm
